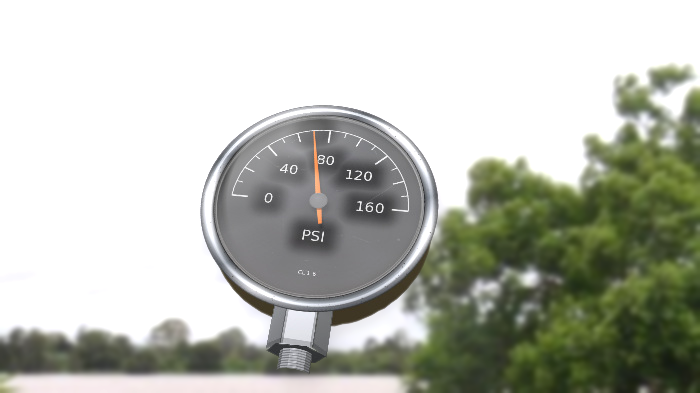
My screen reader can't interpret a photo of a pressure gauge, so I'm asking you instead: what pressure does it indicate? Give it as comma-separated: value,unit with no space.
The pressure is 70,psi
